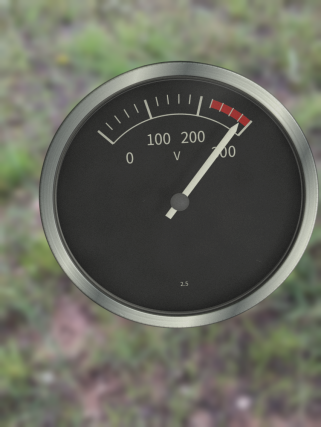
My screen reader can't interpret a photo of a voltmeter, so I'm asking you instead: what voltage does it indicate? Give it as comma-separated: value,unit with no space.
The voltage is 280,V
